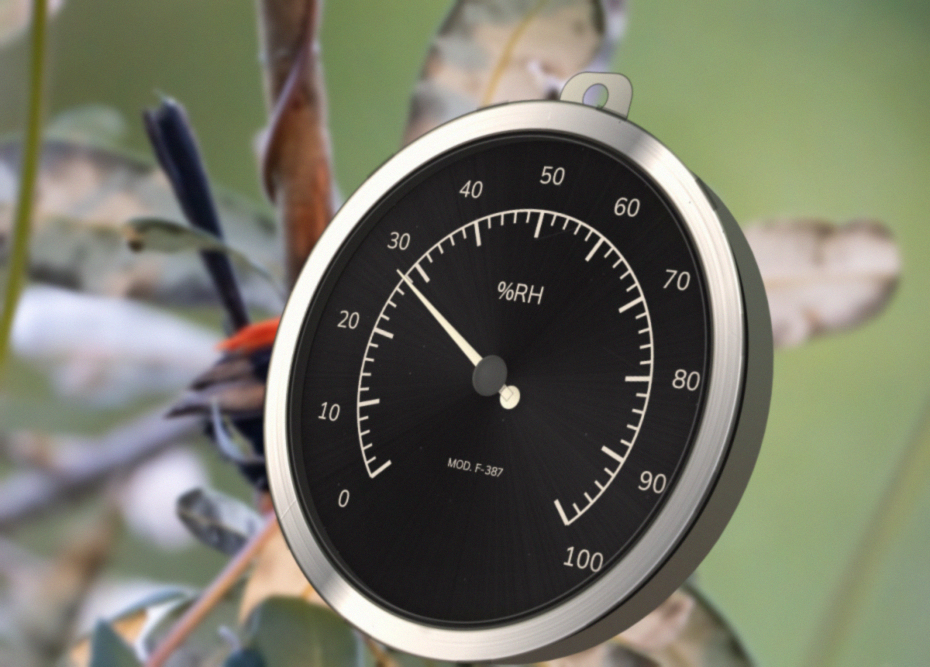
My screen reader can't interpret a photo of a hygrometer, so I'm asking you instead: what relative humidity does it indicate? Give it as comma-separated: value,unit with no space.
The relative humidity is 28,%
